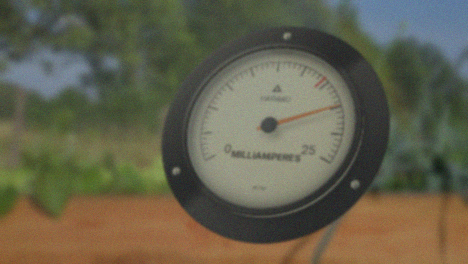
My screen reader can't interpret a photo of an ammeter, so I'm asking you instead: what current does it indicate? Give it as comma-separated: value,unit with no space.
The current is 20,mA
